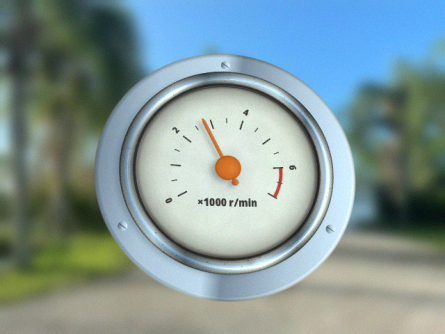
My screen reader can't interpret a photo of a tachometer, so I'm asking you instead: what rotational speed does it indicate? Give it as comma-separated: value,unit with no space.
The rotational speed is 2750,rpm
